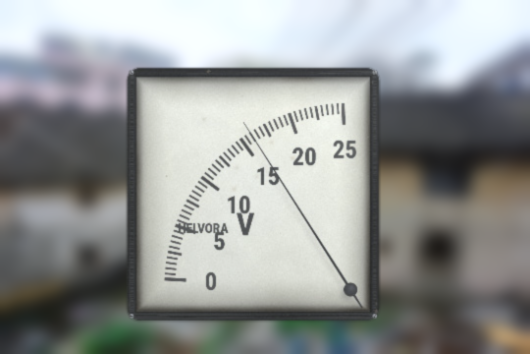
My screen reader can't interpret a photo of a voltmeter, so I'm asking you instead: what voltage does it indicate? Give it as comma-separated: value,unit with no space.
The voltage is 16,V
